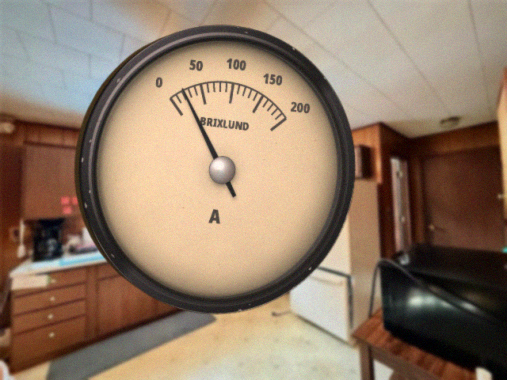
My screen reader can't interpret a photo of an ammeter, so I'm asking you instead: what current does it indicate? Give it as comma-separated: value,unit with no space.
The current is 20,A
